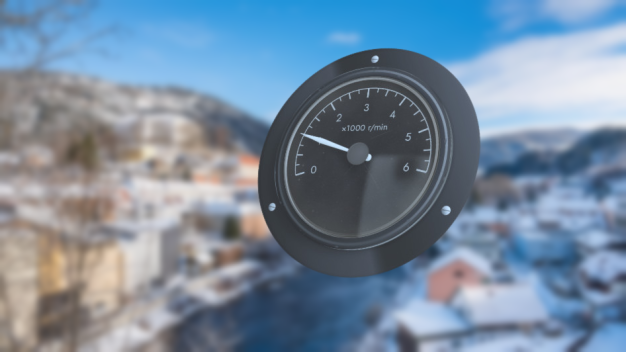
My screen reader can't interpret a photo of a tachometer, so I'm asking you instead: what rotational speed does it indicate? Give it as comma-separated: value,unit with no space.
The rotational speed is 1000,rpm
